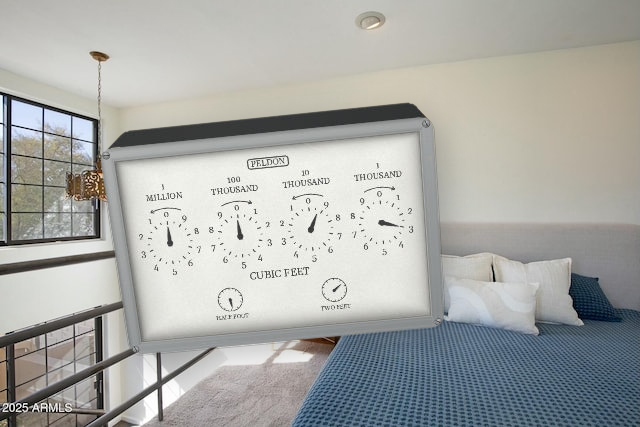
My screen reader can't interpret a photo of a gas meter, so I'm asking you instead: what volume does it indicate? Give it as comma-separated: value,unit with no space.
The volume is 999300,ft³
